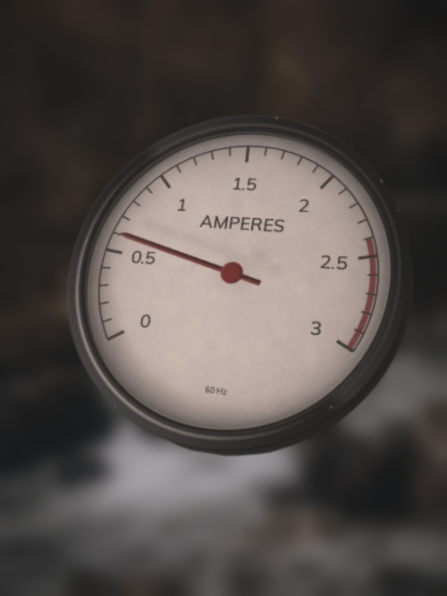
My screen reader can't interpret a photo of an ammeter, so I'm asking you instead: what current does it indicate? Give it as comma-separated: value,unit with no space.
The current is 0.6,A
